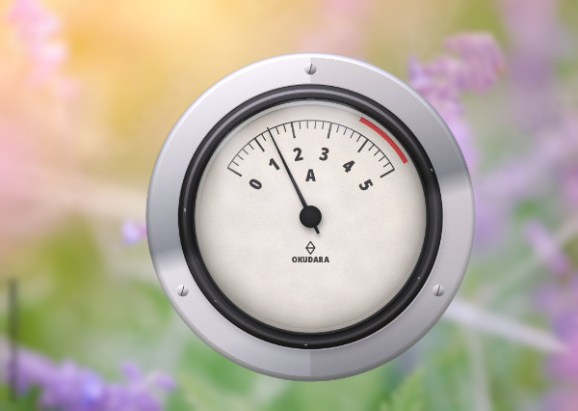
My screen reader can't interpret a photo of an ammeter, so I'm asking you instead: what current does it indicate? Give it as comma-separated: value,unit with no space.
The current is 1.4,A
